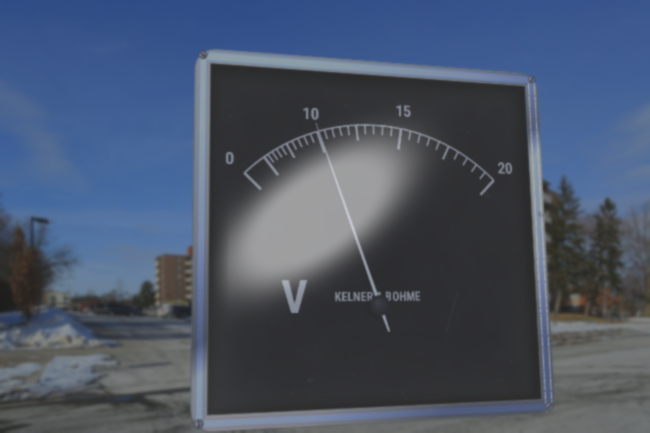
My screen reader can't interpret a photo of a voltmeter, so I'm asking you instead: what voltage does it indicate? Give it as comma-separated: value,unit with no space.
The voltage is 10,V
